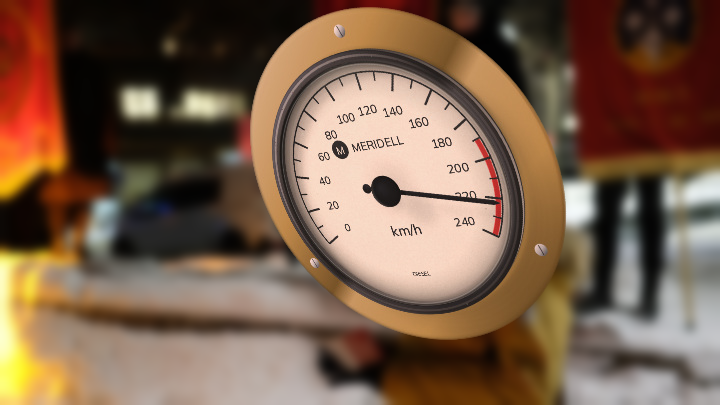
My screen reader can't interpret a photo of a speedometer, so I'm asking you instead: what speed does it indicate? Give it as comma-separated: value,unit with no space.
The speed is 220,km/h
